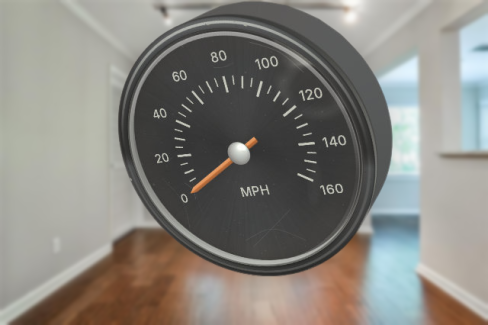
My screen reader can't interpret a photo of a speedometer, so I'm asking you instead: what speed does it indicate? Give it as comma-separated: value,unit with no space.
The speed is 0,mph
